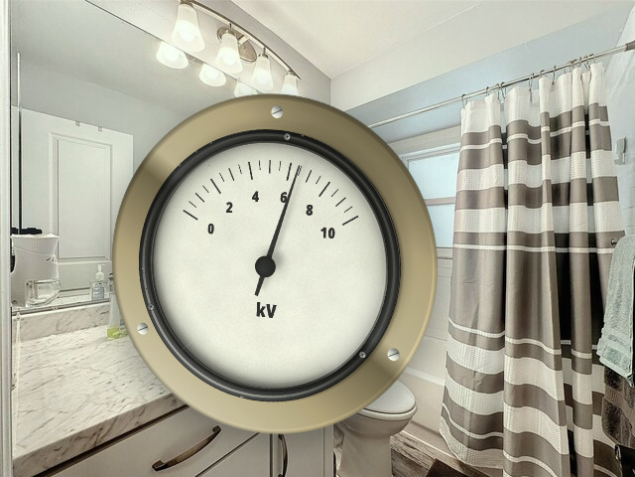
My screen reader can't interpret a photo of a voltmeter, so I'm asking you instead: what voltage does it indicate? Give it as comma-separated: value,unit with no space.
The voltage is 6.5,kV
